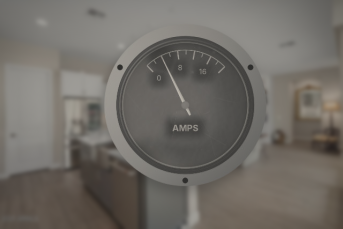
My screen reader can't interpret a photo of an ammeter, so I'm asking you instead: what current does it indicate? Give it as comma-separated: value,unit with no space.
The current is 4,A
